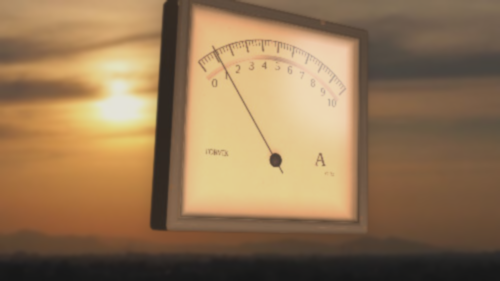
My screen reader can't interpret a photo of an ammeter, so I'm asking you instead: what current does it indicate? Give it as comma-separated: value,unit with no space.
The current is 1,A
